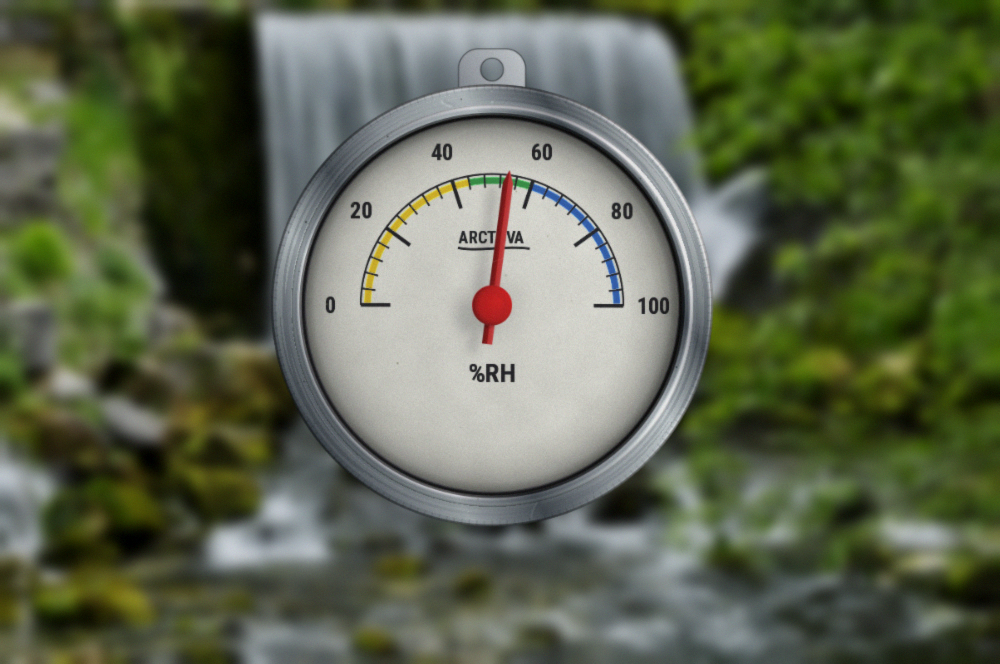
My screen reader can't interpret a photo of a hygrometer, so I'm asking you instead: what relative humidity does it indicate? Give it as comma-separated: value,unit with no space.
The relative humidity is 54,%
